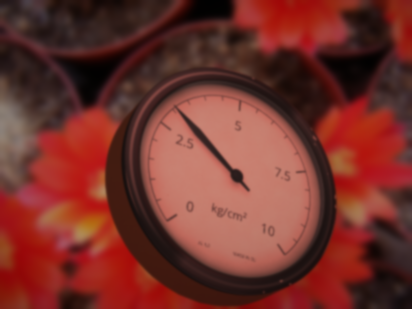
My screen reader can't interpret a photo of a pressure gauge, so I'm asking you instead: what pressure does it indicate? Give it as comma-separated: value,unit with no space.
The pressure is 3,kg/cm²
